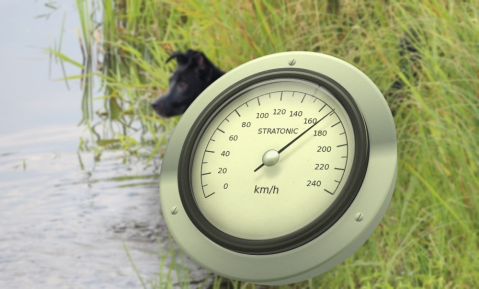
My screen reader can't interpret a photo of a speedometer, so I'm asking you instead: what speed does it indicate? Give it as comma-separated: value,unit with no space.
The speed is 170,km/h
